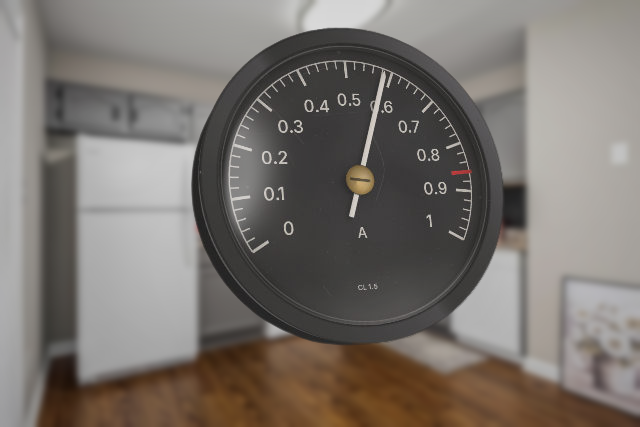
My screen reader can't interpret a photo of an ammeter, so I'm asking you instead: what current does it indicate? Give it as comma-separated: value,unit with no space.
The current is 0.58,A
